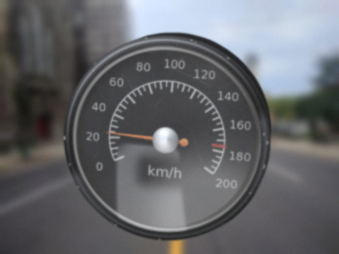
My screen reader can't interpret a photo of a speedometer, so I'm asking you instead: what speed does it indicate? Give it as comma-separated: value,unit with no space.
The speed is 25,km/h
